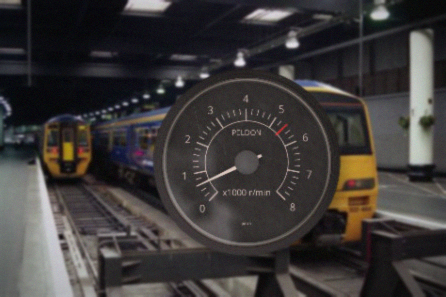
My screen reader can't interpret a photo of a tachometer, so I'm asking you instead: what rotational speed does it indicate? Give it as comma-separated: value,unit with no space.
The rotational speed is 600,rpm
